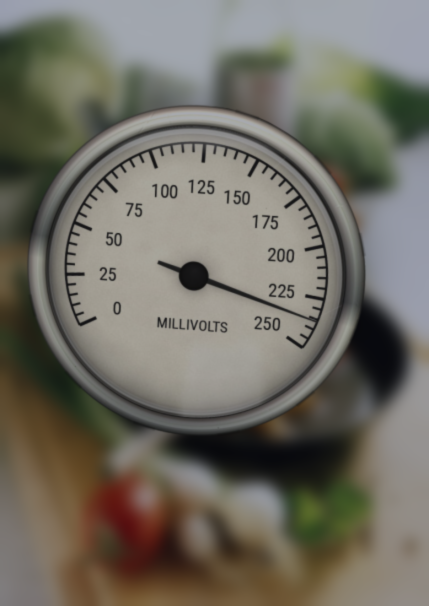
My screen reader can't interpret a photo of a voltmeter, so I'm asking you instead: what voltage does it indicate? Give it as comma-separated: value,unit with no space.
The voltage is 235,mV
